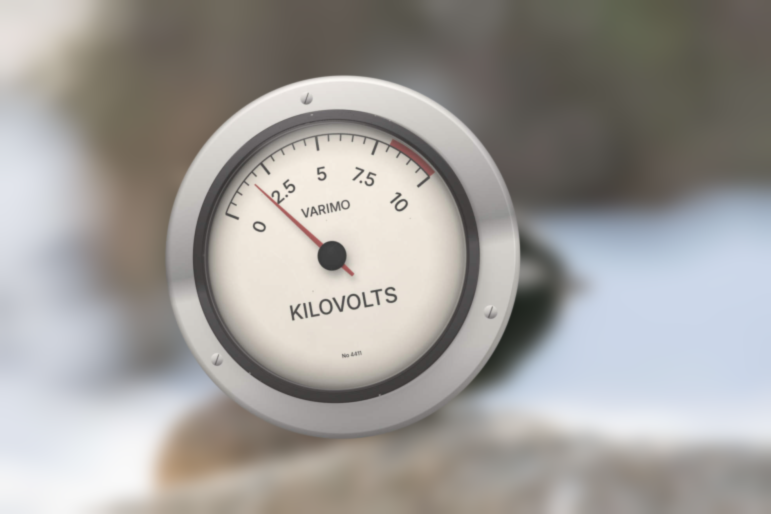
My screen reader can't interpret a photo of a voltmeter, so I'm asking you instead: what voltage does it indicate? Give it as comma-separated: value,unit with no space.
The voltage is 1.75,kV
